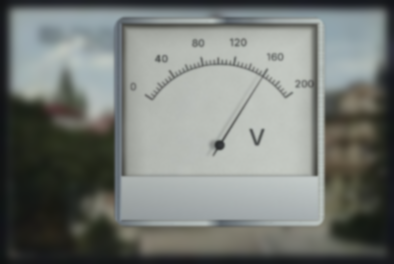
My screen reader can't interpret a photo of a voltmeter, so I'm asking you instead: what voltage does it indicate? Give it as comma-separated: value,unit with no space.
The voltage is 160,V
